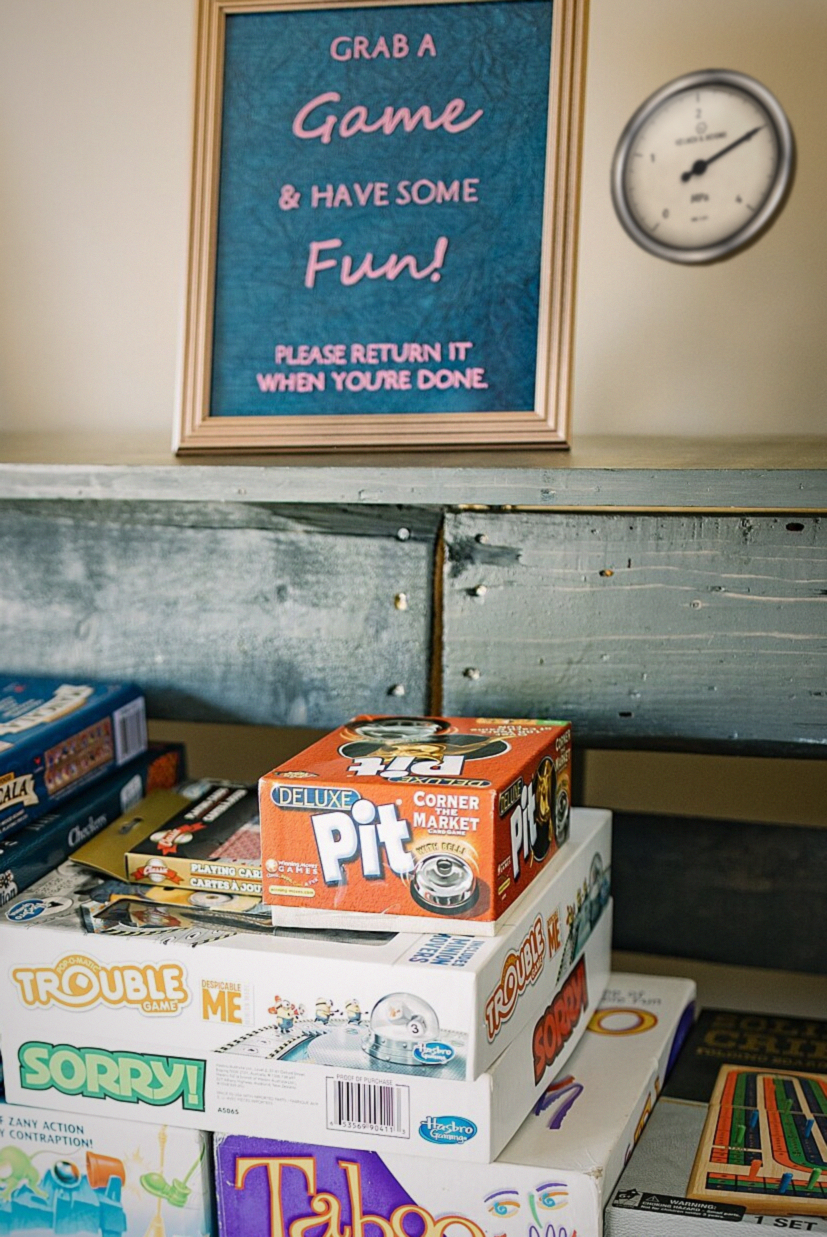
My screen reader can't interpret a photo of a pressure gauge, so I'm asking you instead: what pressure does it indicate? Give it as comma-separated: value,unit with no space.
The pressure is 3,MPa
